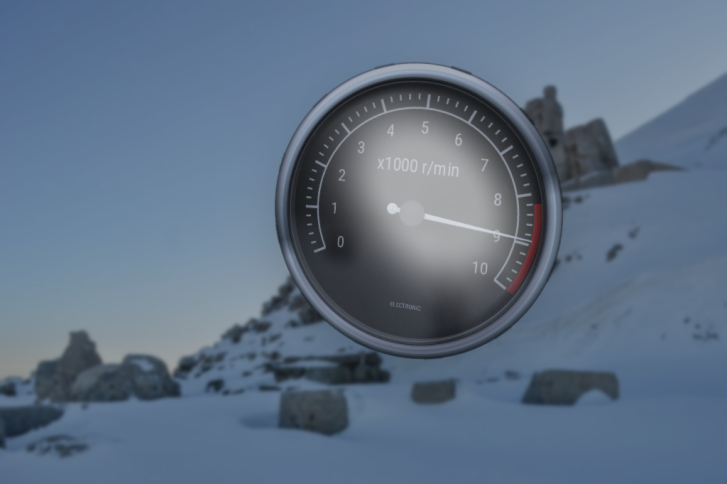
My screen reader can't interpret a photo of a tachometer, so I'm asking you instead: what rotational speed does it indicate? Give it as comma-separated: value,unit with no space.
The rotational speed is 8900,rpm
